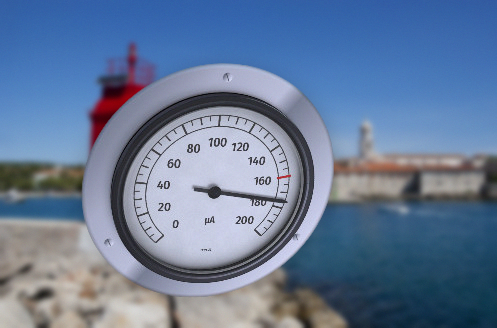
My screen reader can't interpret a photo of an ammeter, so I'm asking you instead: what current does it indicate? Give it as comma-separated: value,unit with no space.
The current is 175,µA
